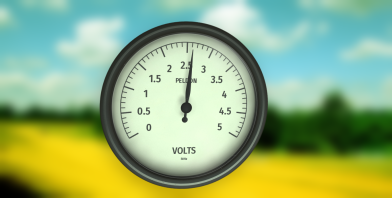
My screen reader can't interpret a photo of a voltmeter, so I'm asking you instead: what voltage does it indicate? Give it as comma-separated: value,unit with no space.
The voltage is 2.6,V
